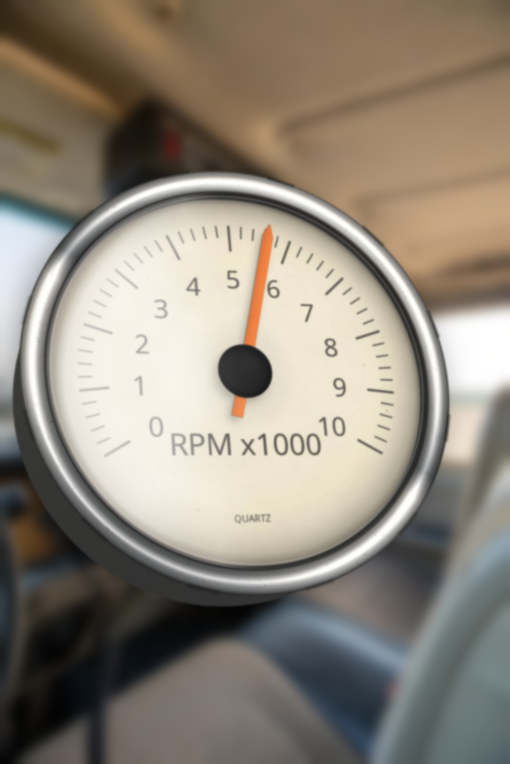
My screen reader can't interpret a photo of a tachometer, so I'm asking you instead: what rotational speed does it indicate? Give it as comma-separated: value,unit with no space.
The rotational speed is 5600,rpm
